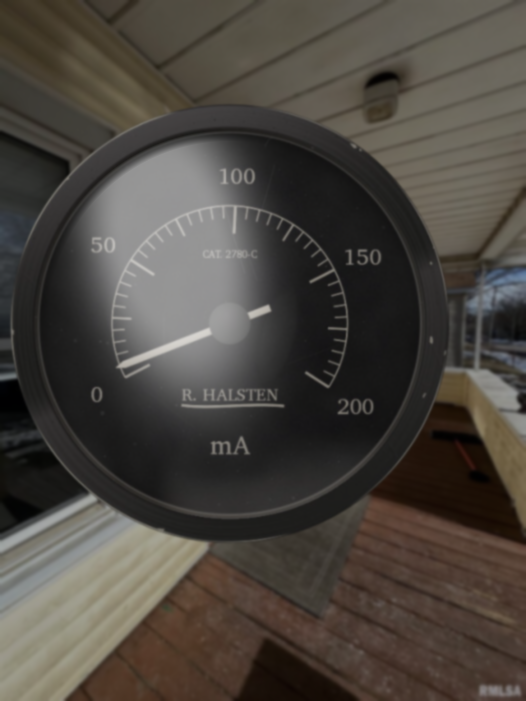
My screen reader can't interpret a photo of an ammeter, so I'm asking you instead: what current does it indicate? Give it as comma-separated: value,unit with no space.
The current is 5,mA
